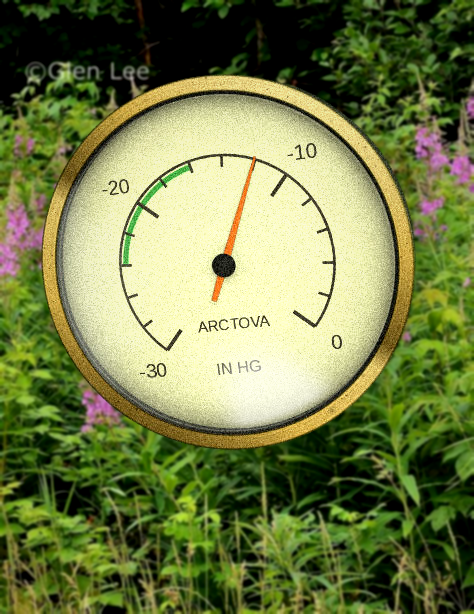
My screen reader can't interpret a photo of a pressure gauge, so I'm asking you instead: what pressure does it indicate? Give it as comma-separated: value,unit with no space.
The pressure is -12,inHg
